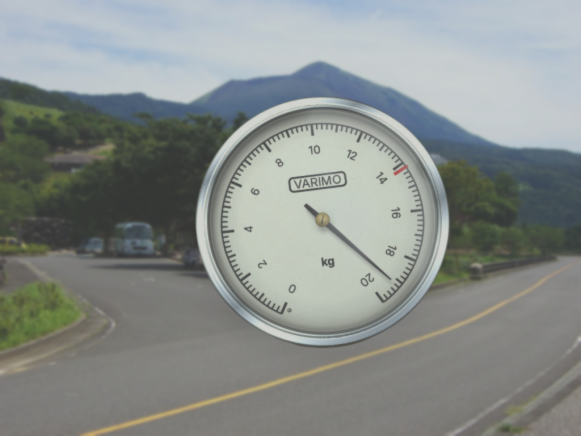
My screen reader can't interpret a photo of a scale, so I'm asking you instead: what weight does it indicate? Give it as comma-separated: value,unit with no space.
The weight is 19.2,kg
